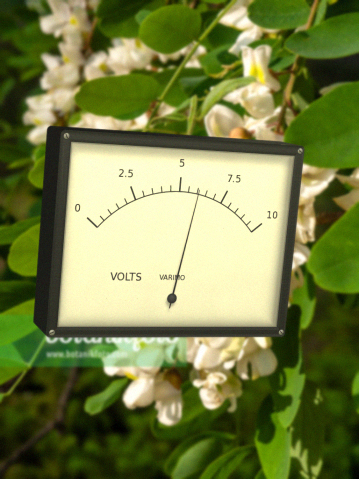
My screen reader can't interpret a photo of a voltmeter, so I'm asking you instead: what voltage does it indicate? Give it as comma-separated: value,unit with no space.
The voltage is 6,V
